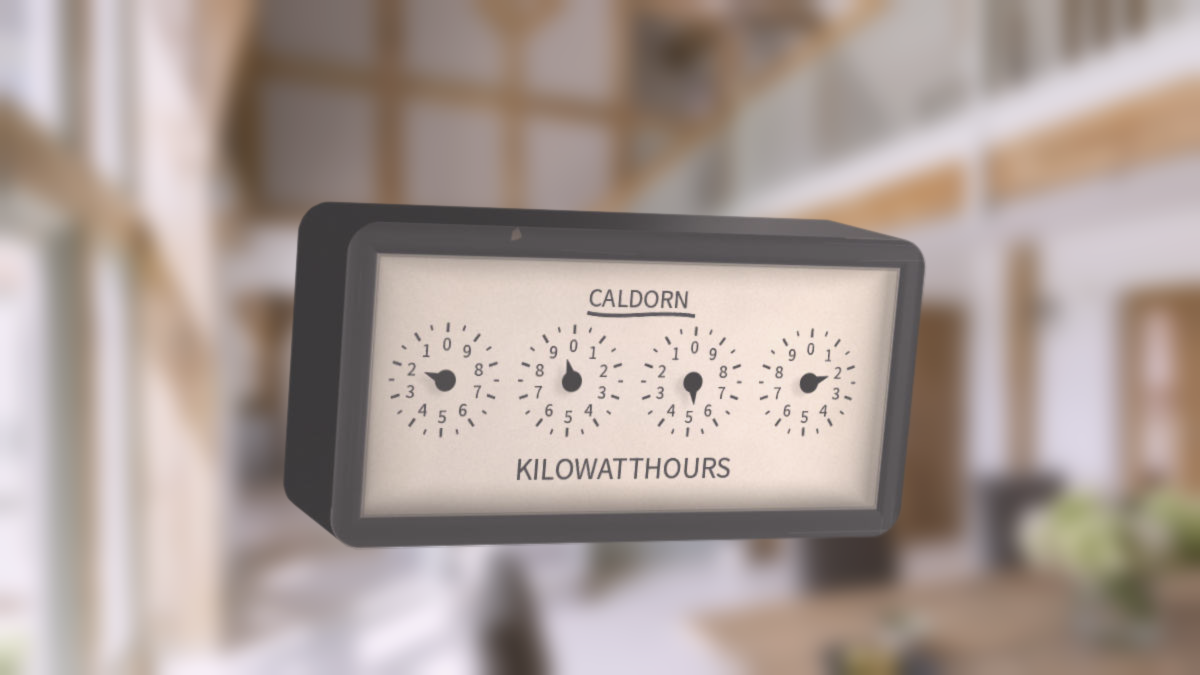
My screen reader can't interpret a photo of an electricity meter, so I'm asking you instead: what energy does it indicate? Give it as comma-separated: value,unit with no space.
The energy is 1952,kWh
